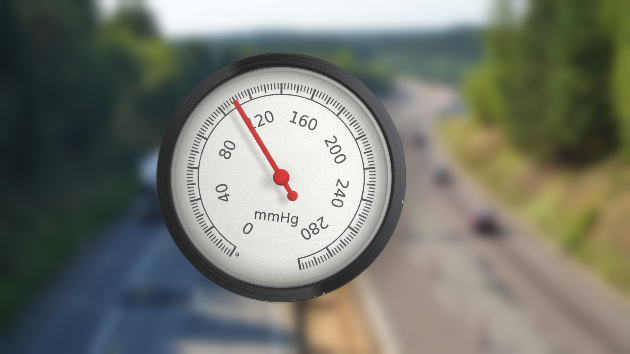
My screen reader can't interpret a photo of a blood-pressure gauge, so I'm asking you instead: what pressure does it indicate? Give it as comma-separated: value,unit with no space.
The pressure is 110,mmHg
